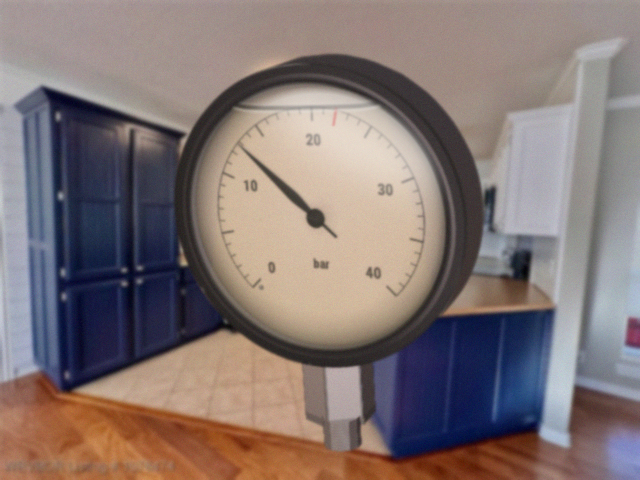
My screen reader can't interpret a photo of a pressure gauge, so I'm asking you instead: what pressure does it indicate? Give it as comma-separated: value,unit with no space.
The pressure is 13,bar
